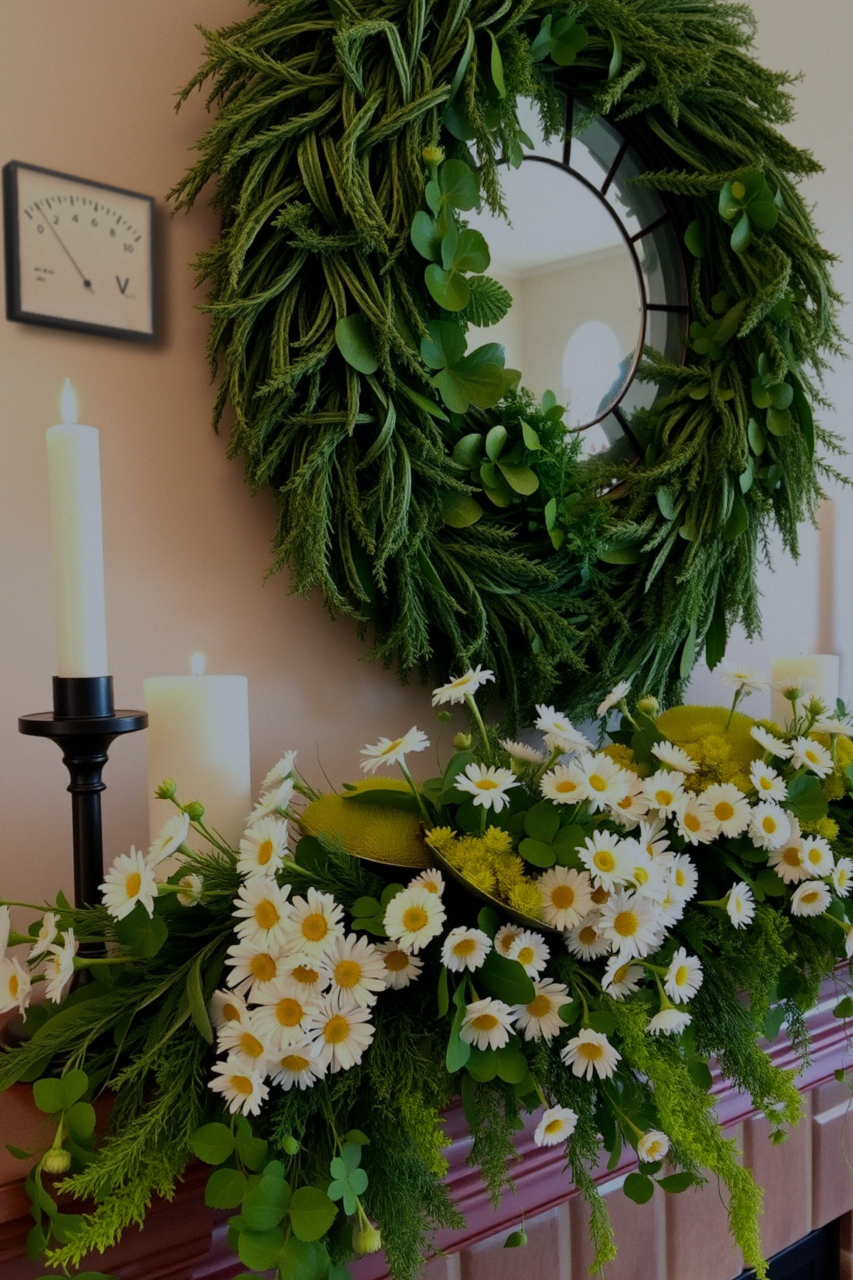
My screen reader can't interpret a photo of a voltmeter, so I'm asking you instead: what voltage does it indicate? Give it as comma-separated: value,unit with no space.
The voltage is 1,V
